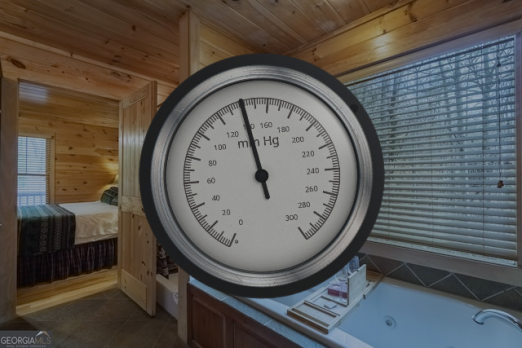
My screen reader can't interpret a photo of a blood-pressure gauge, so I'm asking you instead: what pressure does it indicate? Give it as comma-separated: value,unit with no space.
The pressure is 140,mmHg
